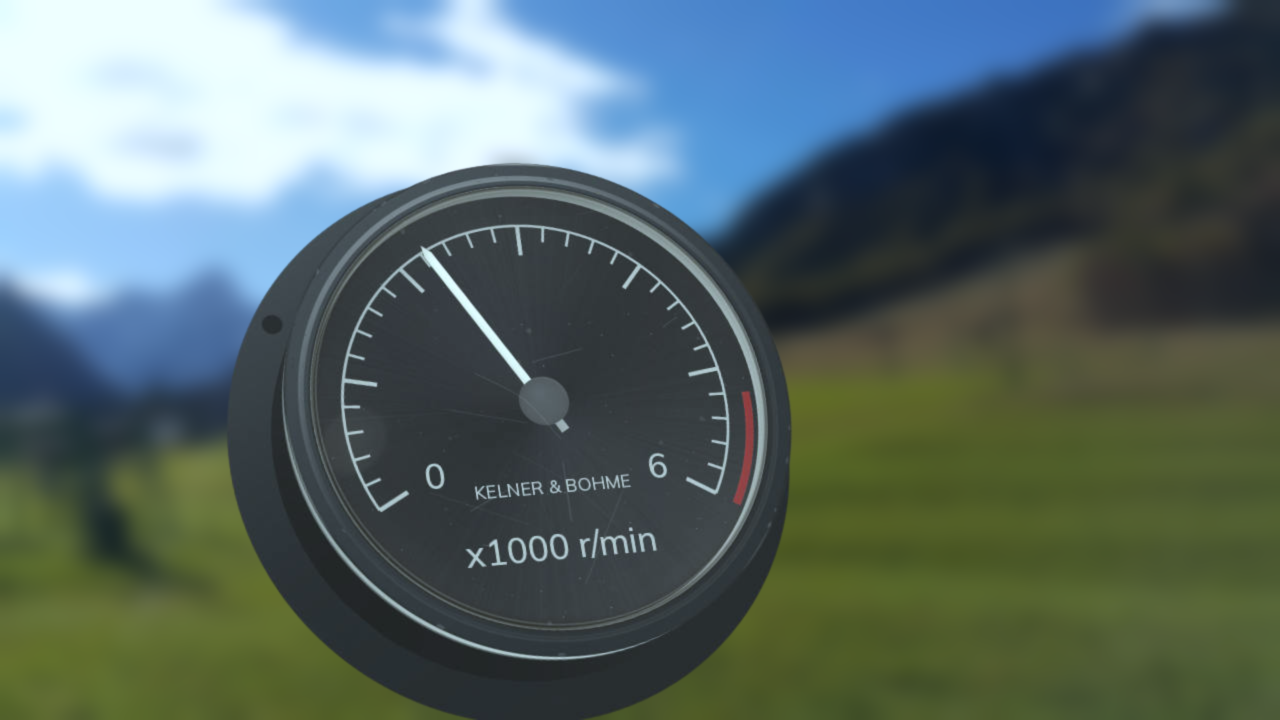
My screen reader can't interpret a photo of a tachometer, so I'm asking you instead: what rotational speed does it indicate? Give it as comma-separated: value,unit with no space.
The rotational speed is 2200,rpm
